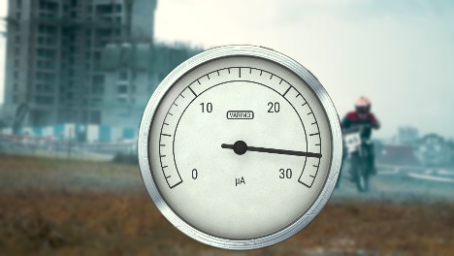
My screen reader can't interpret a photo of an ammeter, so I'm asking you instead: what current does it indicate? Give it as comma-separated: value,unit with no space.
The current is 27,µA
